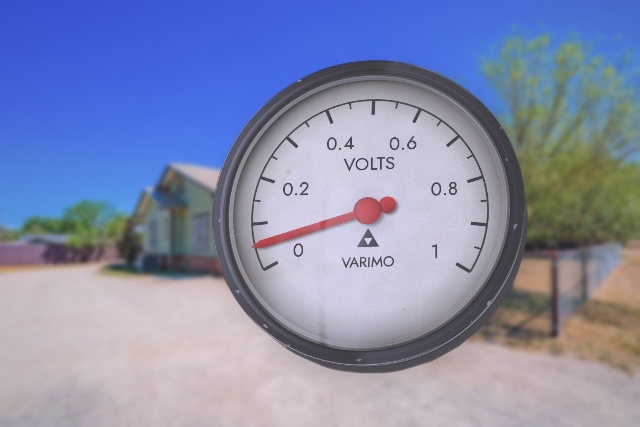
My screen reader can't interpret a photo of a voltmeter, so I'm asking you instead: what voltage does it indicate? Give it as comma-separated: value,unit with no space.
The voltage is 0.05,V
